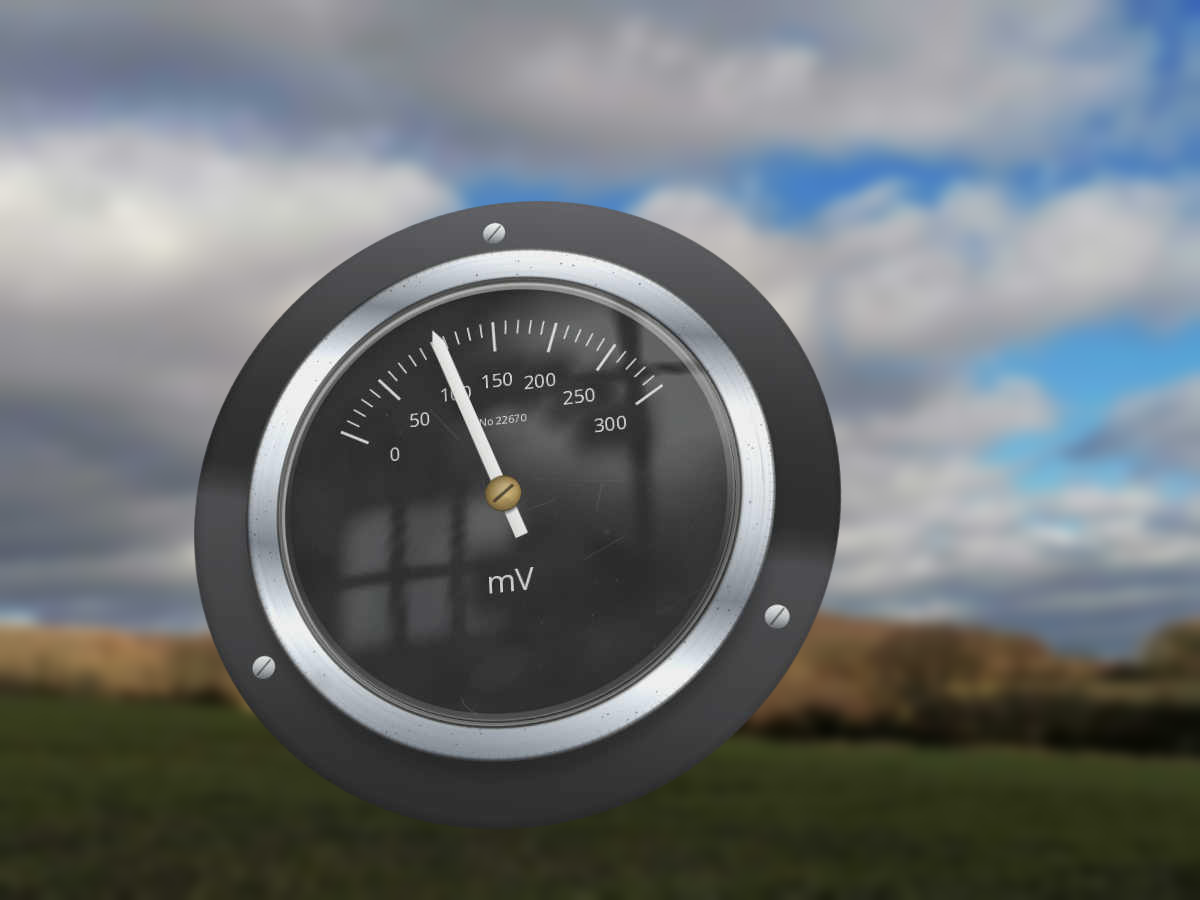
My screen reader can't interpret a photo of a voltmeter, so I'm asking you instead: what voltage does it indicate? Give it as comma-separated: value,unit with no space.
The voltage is 105,mV
